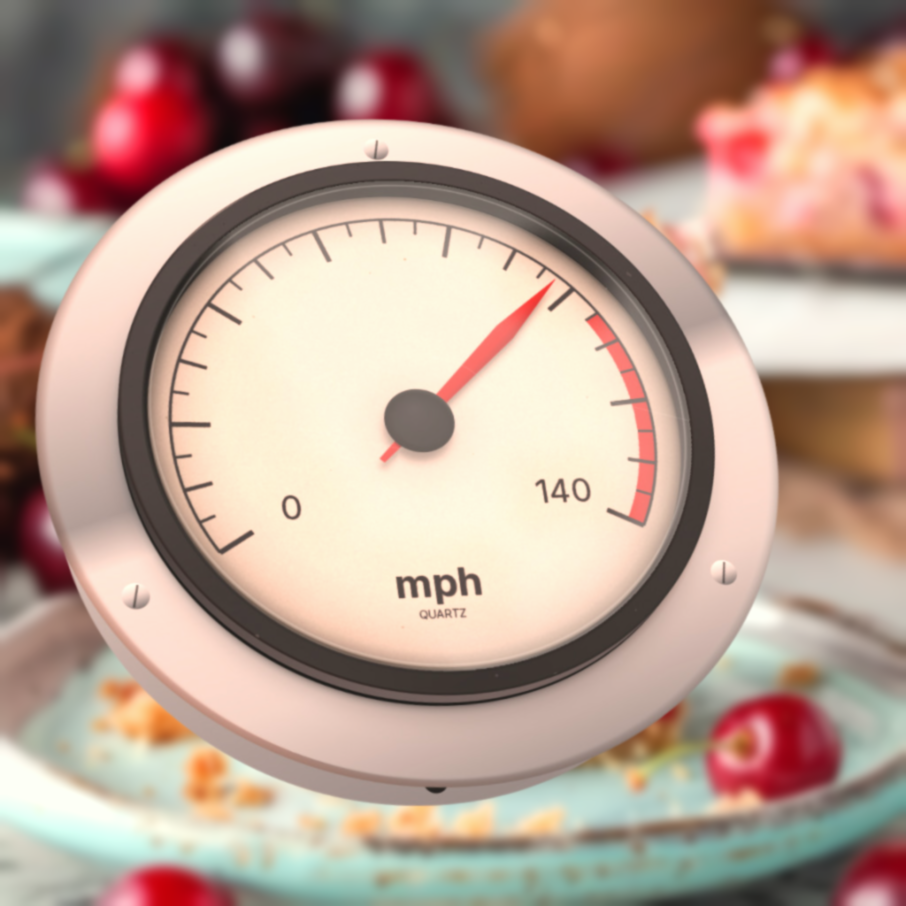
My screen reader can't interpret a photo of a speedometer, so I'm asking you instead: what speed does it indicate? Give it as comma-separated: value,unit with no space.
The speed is 97.5,mph
